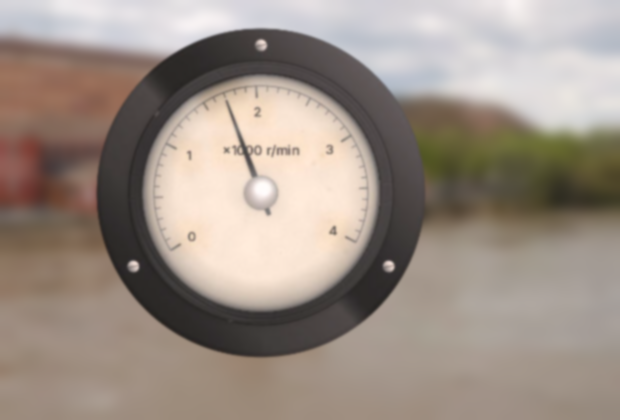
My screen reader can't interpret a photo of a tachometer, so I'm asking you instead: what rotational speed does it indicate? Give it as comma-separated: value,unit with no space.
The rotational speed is 1700,rpm
